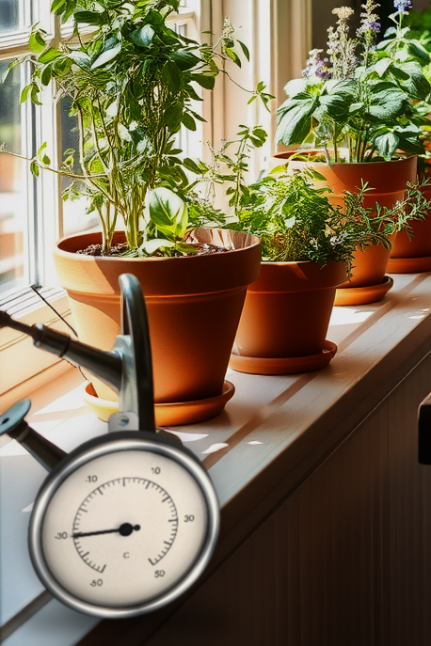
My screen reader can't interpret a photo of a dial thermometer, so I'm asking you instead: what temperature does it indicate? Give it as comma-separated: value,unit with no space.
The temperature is -30,°C
